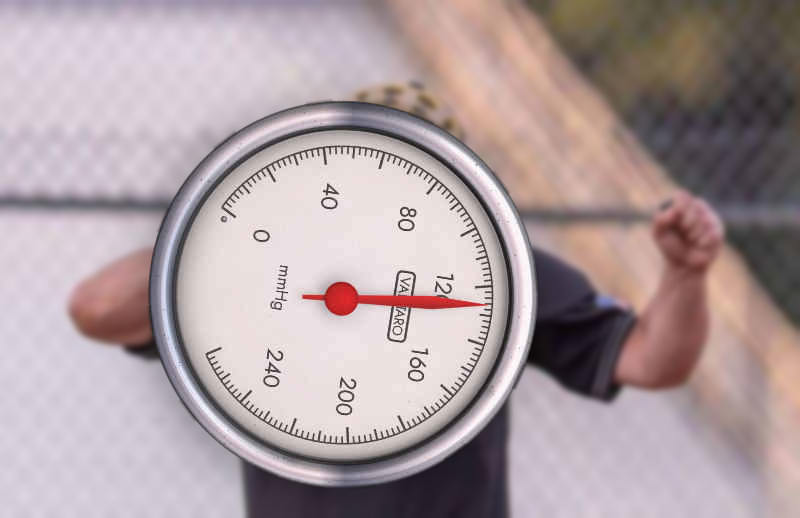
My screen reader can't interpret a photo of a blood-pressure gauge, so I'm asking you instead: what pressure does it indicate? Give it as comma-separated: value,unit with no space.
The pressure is 126,mmHg
